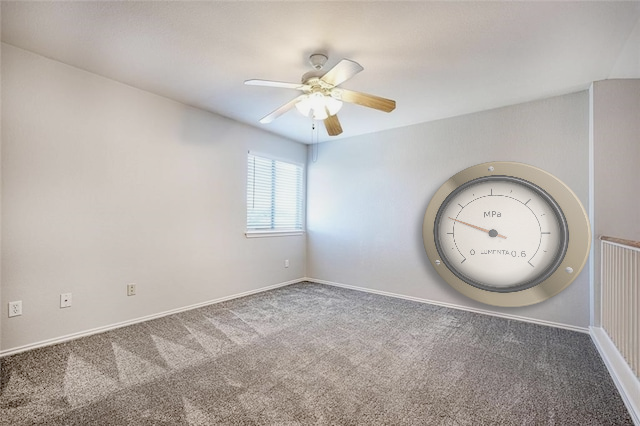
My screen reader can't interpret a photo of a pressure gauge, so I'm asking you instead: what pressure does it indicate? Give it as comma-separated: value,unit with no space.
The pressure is 0.15,MPa
